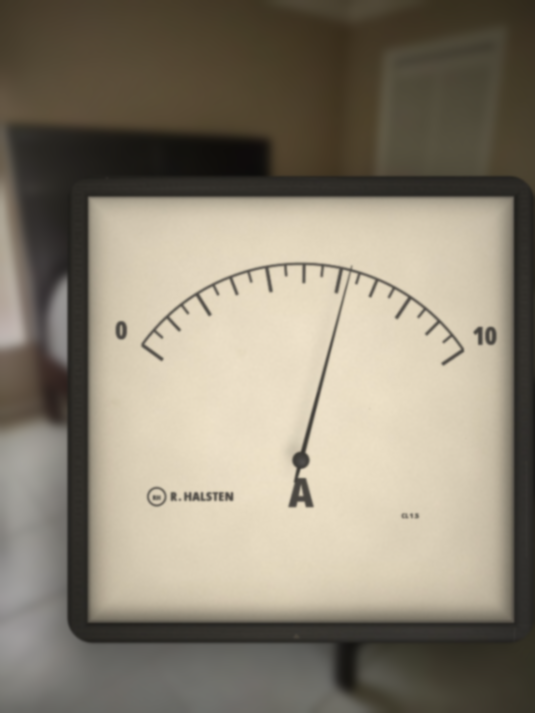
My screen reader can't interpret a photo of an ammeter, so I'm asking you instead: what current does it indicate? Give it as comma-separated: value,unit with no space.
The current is 6.25,A
